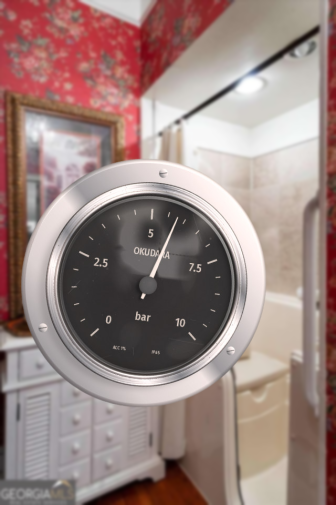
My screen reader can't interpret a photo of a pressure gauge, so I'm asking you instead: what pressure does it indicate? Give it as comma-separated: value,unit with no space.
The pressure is 5.75,bar
